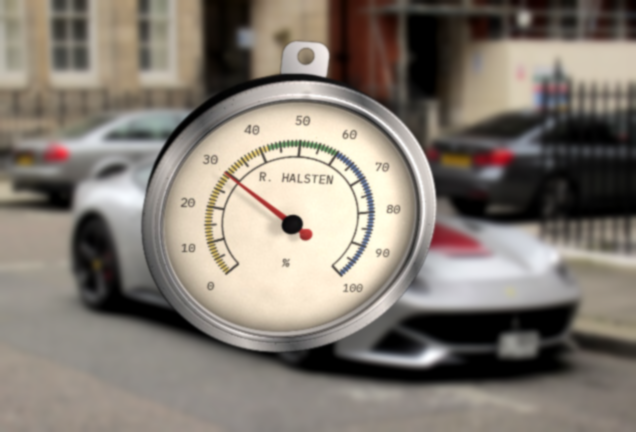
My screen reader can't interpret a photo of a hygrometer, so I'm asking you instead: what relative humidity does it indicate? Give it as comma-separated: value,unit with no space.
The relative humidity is 30,%
